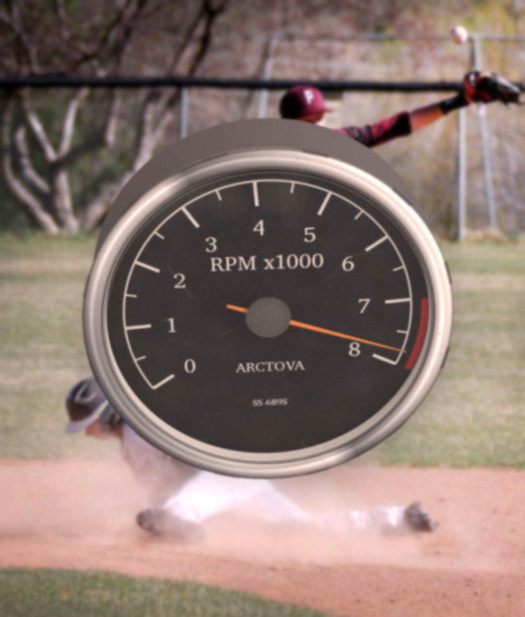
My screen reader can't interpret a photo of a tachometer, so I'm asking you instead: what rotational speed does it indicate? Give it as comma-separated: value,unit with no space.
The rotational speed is 7750,rpm
